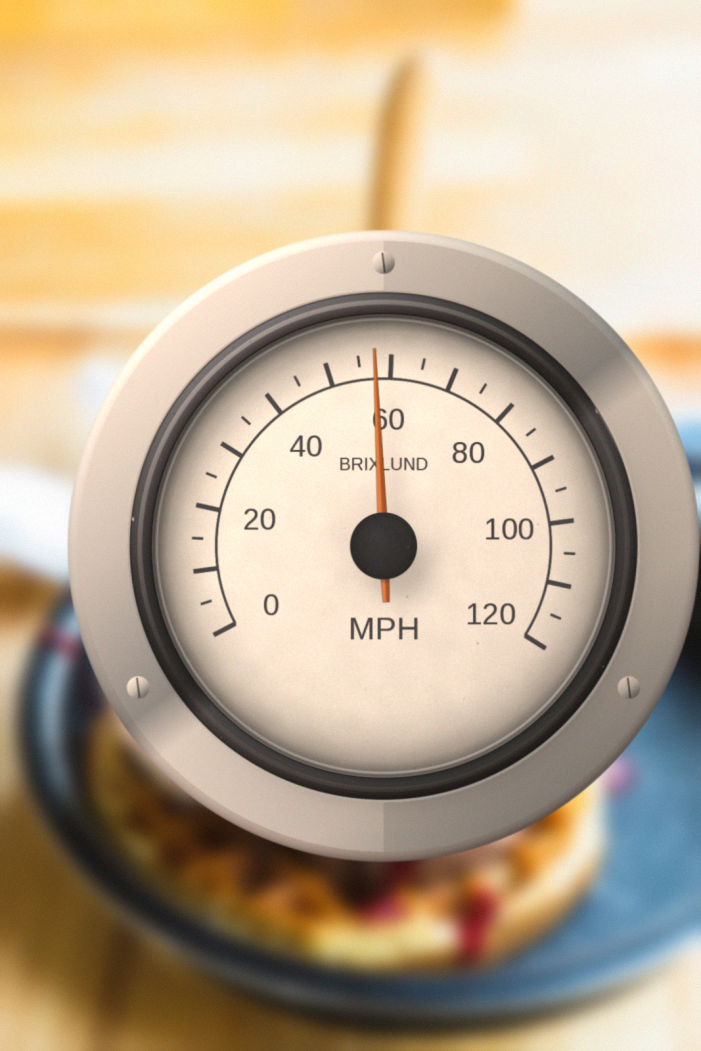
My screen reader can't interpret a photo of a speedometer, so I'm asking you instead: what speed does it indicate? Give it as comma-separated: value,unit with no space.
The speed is 57.5,mph
